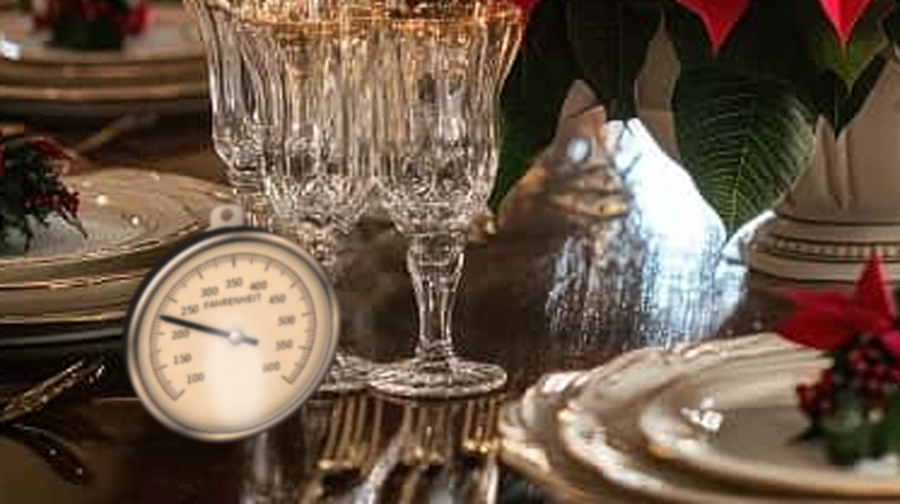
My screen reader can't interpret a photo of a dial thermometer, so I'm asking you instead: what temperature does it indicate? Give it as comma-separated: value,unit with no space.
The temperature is 225,°F
